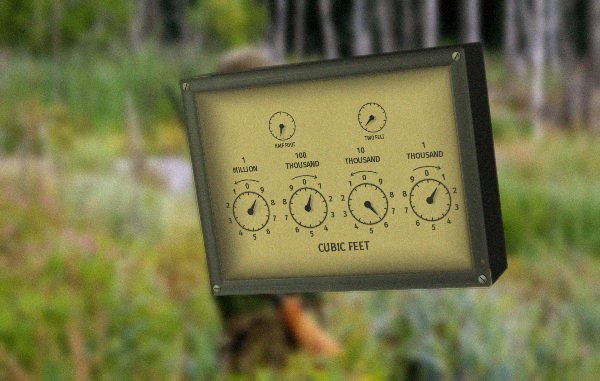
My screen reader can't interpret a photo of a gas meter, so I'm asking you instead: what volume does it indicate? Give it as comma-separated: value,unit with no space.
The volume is 906100,ft³
